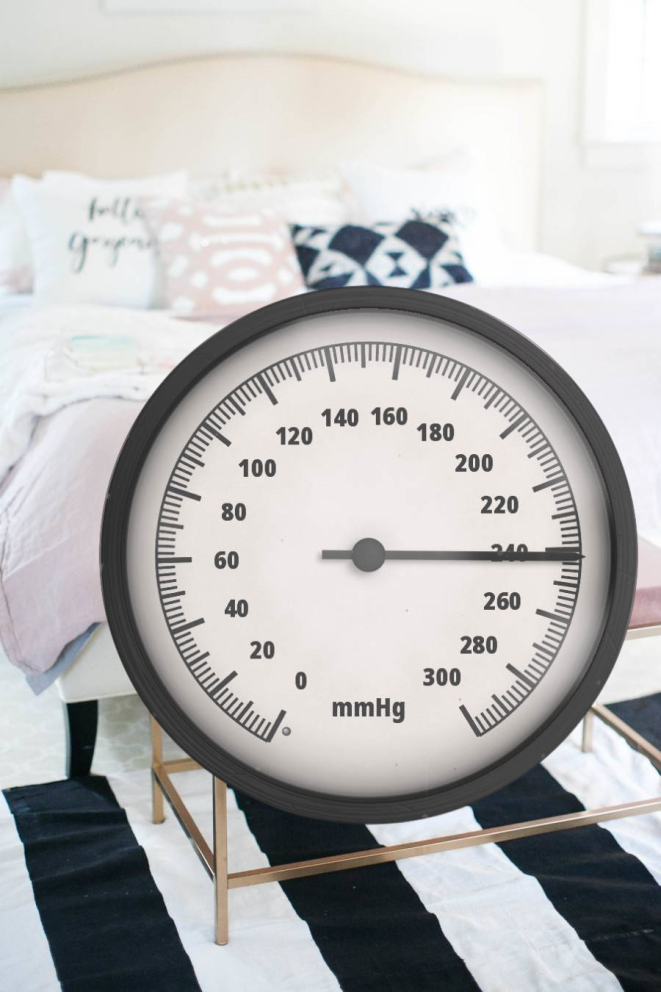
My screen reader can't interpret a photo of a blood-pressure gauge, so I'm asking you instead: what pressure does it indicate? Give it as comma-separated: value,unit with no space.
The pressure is 242,mmHg
